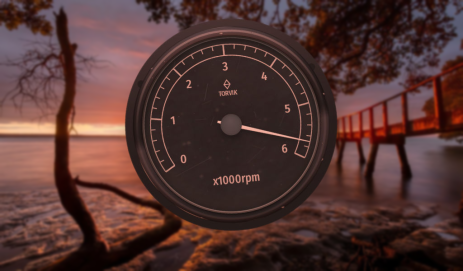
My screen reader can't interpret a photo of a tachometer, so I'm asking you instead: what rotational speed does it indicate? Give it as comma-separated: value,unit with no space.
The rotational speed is 5700,rpm
